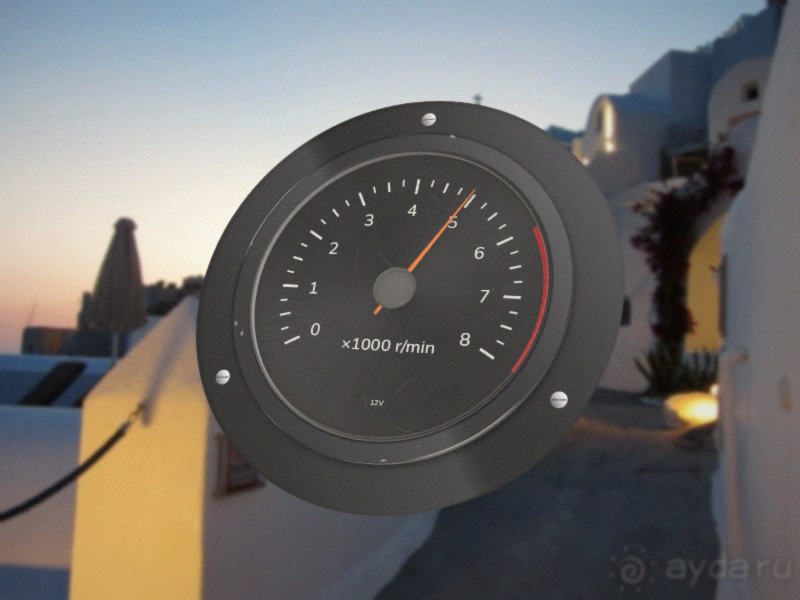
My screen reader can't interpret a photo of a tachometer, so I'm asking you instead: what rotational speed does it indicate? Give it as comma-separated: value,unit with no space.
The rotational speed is 5000,rpm
